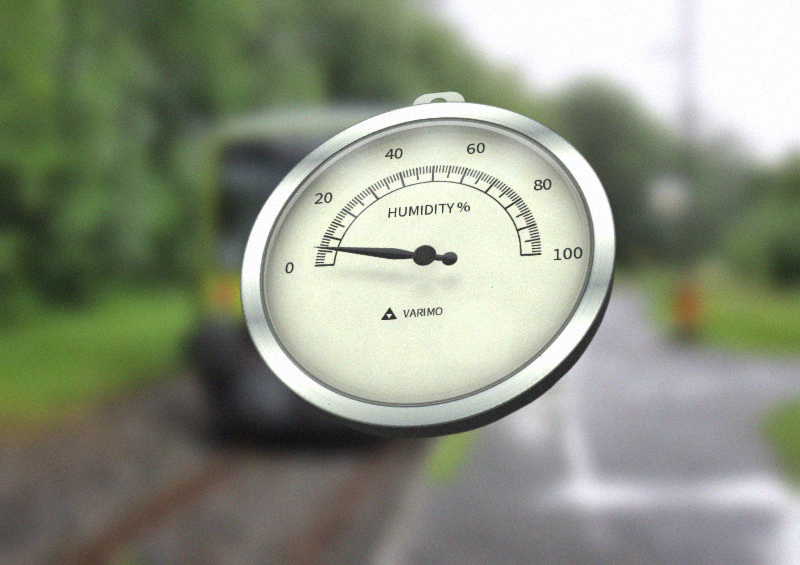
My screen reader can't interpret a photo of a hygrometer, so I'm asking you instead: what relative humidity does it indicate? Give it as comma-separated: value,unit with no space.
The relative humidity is 5,%
